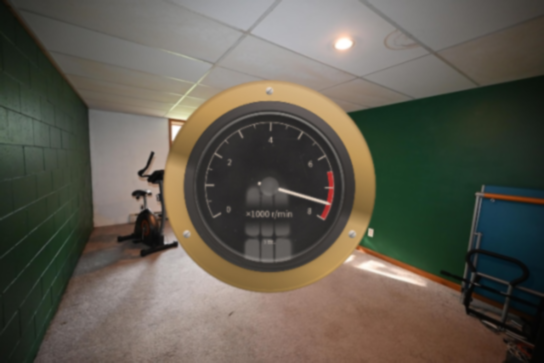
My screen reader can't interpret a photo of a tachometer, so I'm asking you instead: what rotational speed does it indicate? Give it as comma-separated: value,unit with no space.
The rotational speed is 7500,rpm
